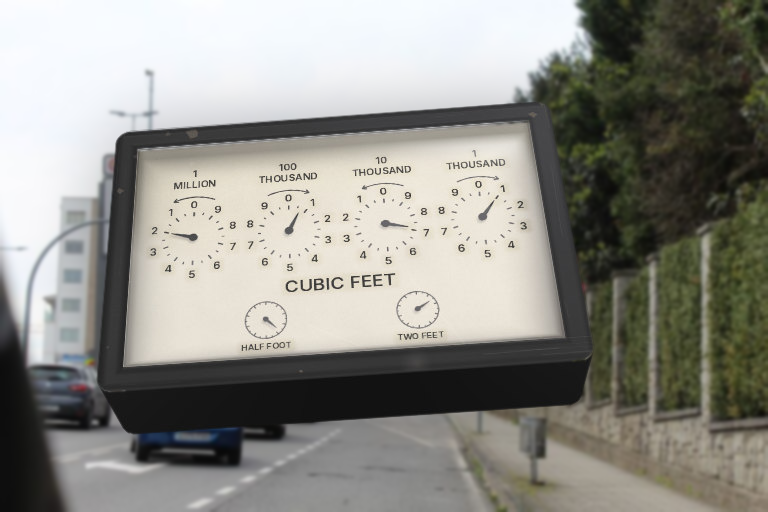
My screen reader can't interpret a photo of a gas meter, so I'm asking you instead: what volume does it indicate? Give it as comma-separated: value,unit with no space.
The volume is 207100,ft³
